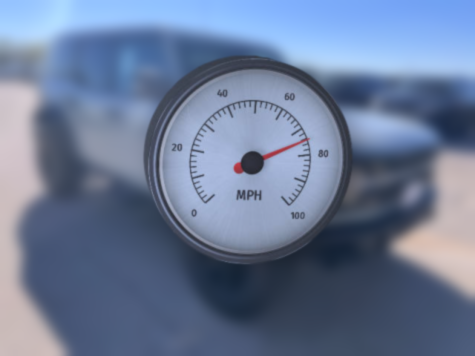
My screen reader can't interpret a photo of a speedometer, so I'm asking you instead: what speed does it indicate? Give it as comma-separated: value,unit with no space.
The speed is 74,mph
